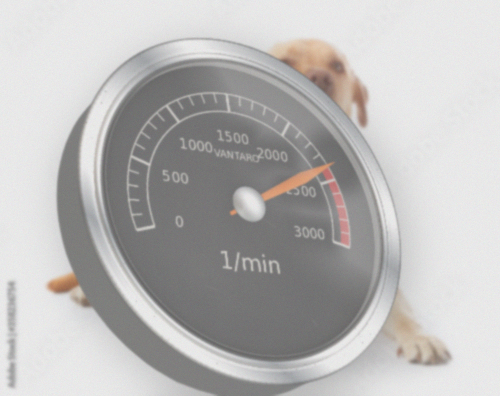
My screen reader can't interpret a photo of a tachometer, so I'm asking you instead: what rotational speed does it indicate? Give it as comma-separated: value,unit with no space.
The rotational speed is 2400,rpm
